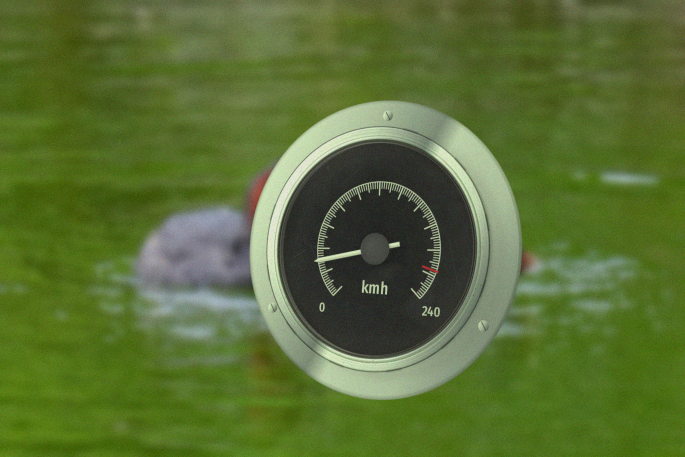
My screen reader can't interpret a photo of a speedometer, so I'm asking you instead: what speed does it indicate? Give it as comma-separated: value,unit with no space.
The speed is 30,km/h
